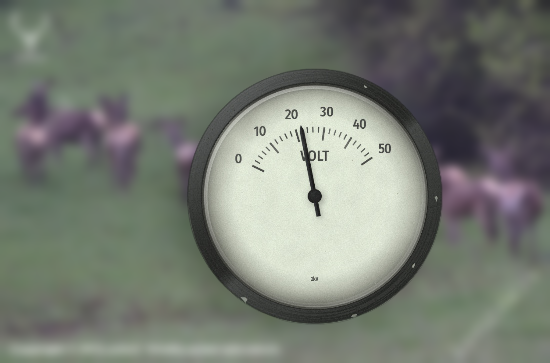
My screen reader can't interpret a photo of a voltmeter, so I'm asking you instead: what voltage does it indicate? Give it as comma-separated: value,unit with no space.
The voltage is 22,V
